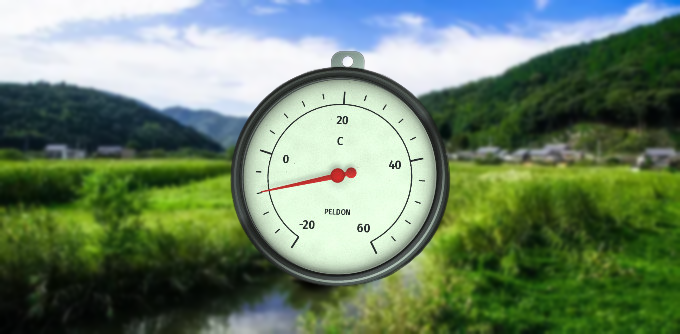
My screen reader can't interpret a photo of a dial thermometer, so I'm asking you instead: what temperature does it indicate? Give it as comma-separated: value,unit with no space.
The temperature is -8,°C
